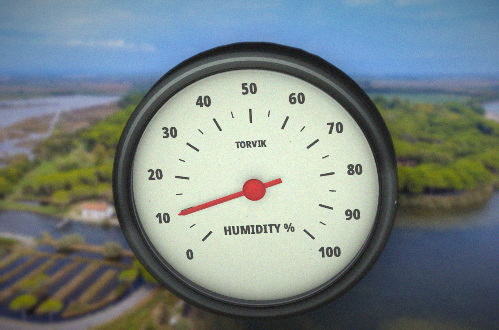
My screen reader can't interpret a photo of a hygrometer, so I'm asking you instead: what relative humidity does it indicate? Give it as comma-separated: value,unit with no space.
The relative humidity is 10,%
